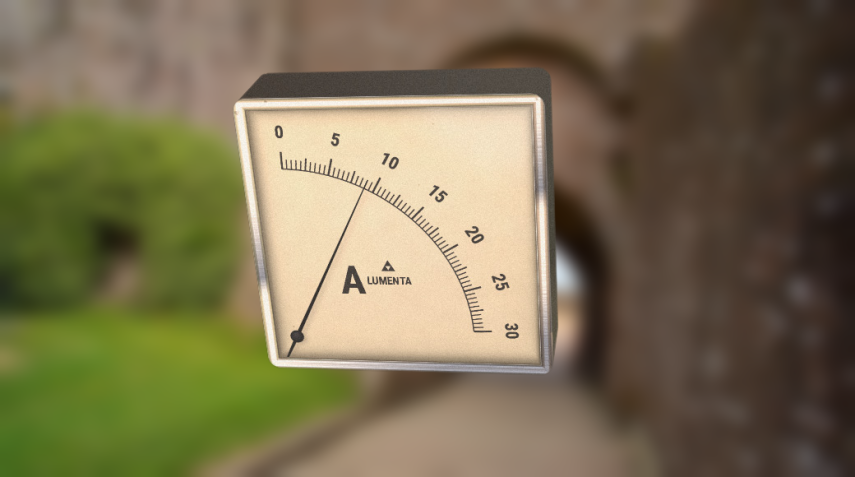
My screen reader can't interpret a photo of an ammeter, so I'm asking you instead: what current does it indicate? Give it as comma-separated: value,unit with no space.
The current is 9,A
